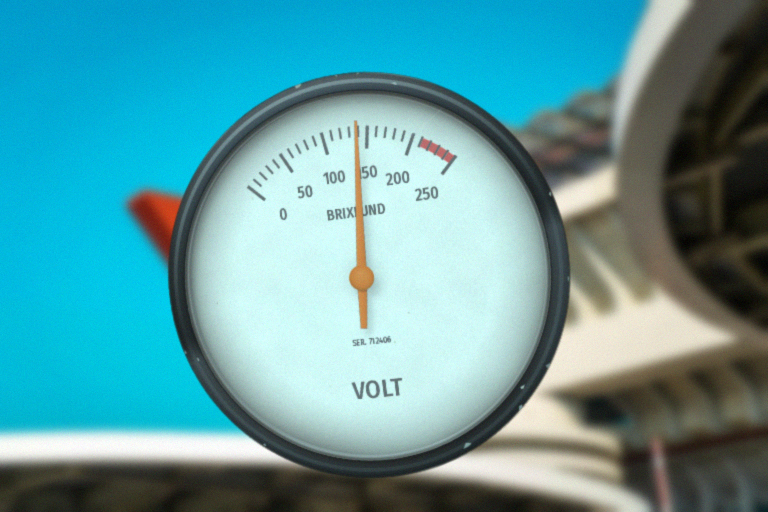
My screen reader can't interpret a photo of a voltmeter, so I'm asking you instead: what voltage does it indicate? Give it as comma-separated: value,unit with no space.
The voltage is 140,V
